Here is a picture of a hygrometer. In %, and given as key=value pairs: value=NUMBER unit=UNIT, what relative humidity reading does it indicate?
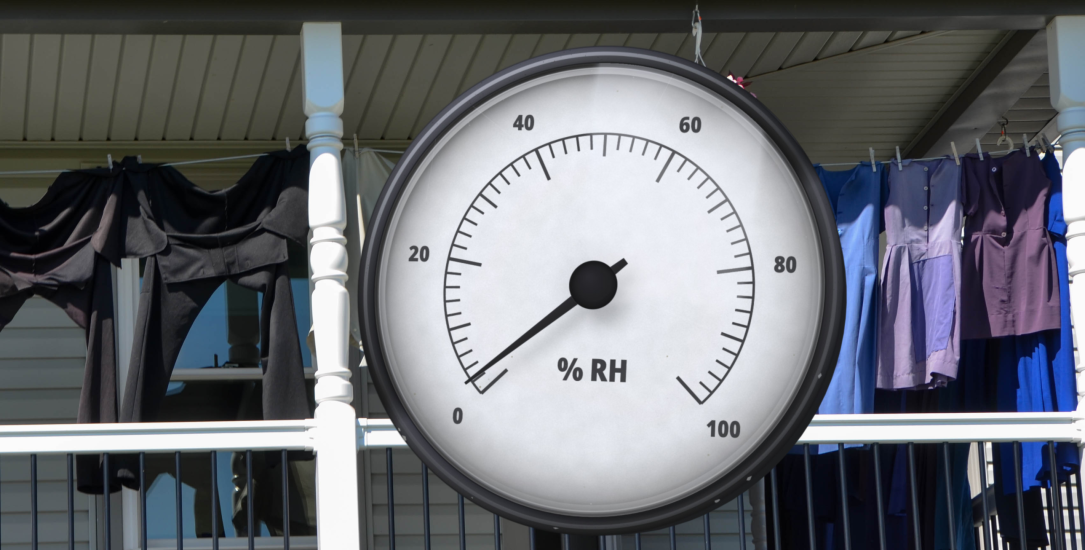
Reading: value=2 unit=%
